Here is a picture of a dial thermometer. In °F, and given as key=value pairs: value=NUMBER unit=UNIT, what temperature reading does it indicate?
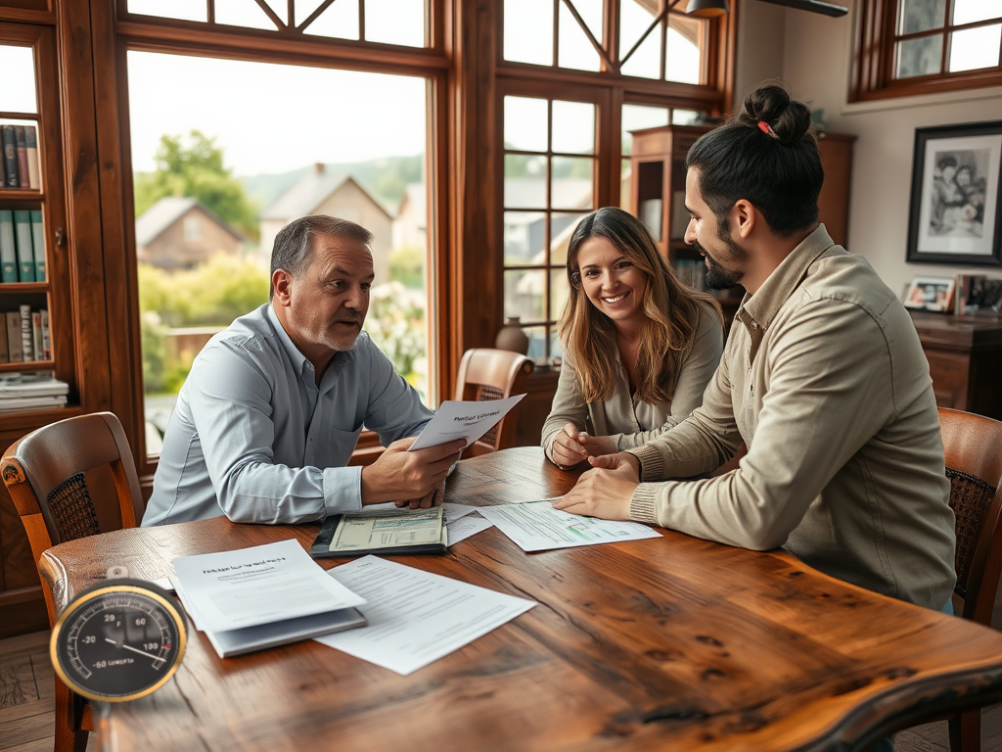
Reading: value=110 unit=°F
